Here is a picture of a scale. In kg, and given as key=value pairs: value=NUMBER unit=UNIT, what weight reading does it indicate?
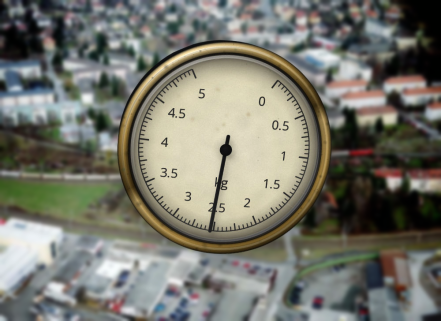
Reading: value=2.55 unit=kg
